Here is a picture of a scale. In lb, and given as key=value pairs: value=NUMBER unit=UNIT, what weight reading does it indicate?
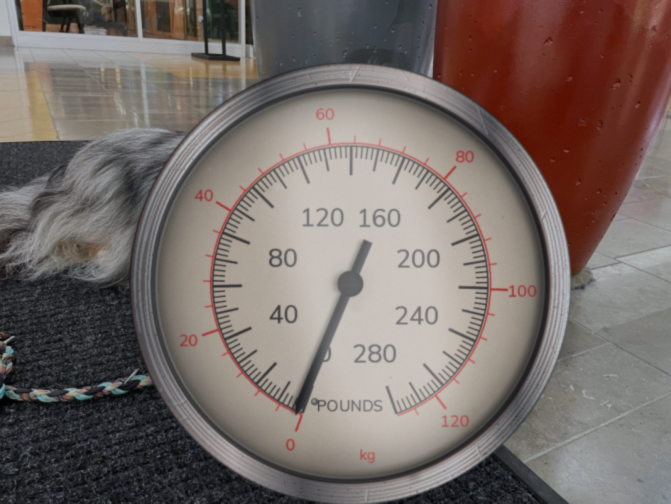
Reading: value=2 unit=lb
